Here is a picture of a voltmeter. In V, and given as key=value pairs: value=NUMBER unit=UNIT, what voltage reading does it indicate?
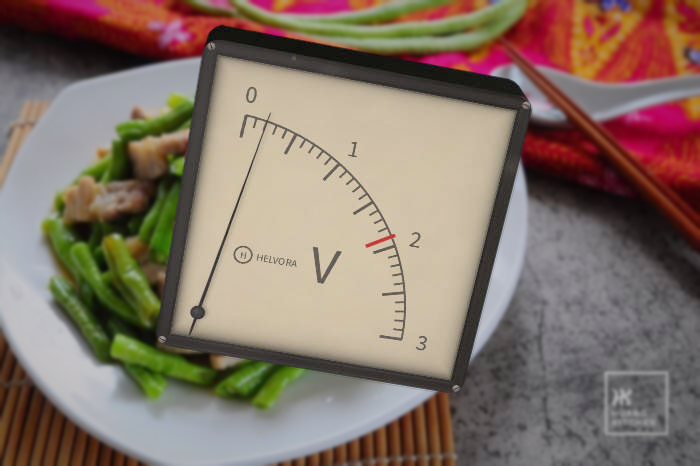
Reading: value=0.2 unit=V
